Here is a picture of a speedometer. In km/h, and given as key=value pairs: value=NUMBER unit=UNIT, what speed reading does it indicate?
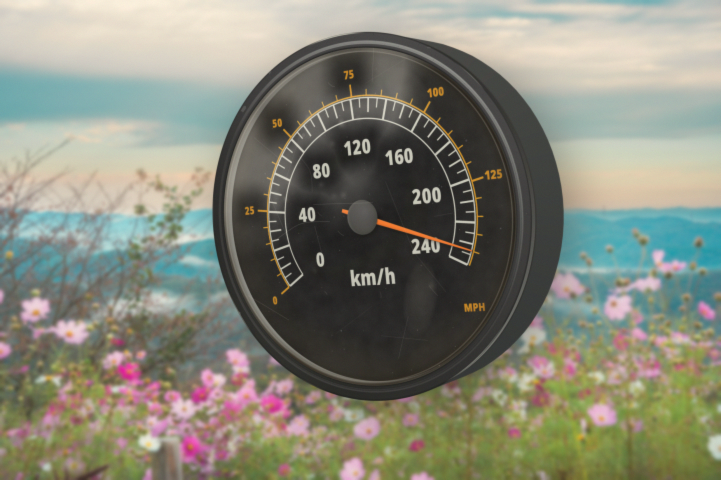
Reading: value=232.5 unit=km/h
